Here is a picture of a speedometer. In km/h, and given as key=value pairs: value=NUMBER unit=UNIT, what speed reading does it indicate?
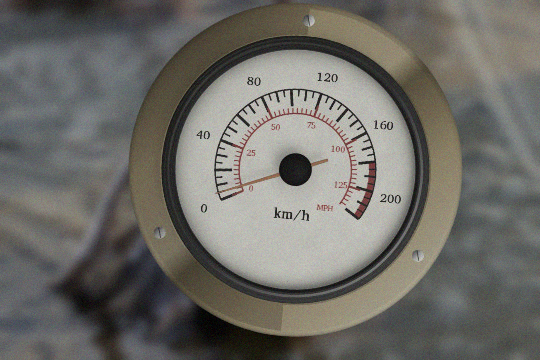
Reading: value=5 unit=km/h
